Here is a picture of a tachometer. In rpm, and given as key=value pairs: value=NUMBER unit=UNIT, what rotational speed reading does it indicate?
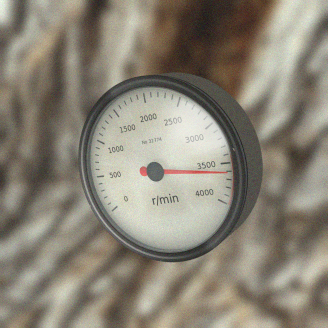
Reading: value=3600 unit=rpm
